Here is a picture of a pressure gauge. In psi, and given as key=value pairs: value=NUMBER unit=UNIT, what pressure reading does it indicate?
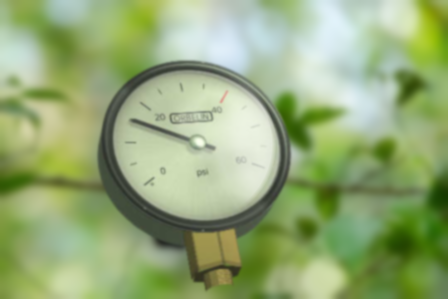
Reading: value=15 unit=psi
